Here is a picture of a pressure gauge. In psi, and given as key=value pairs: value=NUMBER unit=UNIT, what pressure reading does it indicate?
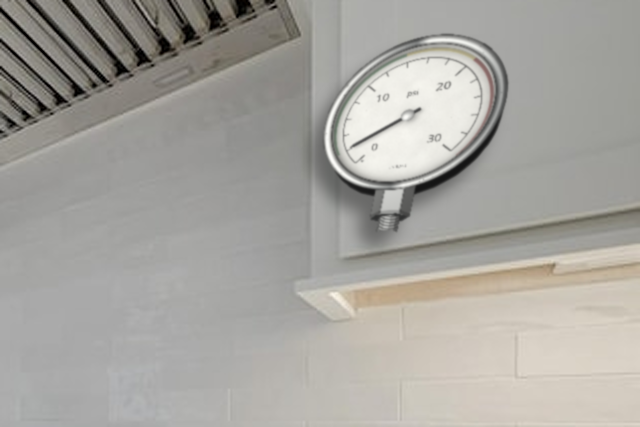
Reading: value=2 unit=psi
